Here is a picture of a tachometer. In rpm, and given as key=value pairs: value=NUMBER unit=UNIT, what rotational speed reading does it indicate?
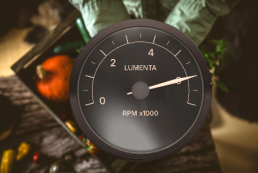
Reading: value=6000 unit=rpm
